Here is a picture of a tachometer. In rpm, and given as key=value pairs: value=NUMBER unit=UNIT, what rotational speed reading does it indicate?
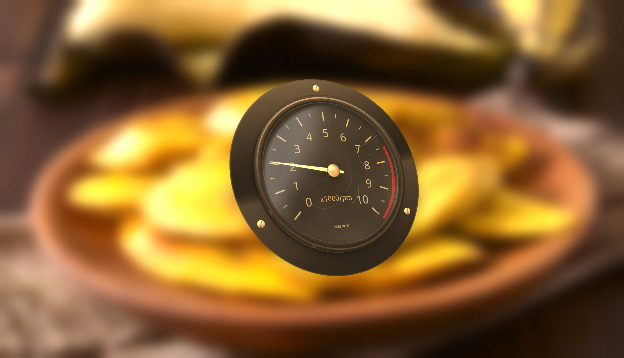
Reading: value=2000 unit=rpm
